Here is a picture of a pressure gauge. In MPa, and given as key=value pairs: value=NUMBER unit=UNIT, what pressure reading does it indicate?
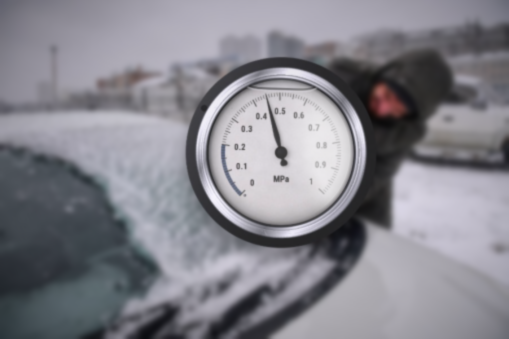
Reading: value=0.45 unit=MPa
